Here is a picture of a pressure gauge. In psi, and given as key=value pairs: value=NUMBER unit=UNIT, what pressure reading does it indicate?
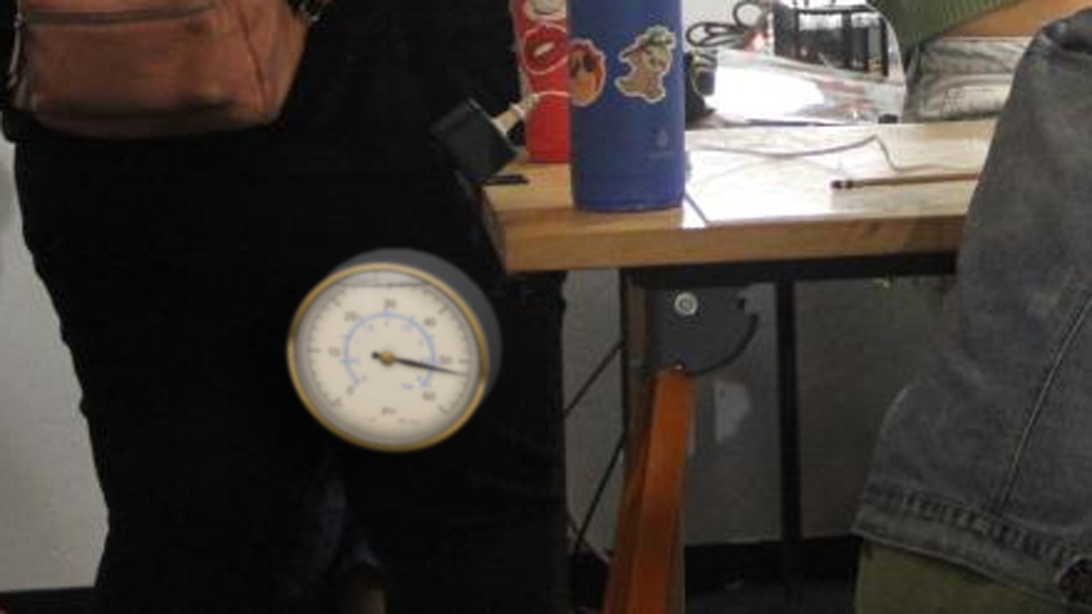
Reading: value=52 unit=psi
